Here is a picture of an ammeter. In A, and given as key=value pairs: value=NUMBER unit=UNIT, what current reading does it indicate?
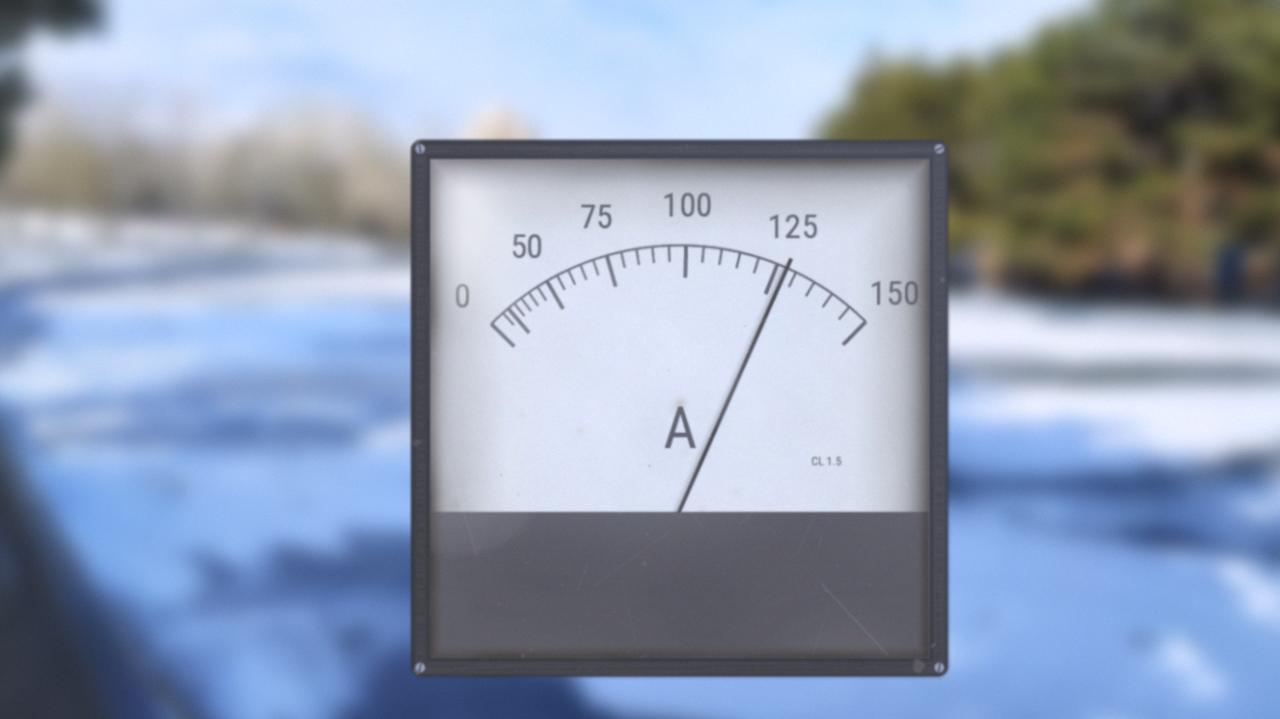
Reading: value=127.5 unit=A
